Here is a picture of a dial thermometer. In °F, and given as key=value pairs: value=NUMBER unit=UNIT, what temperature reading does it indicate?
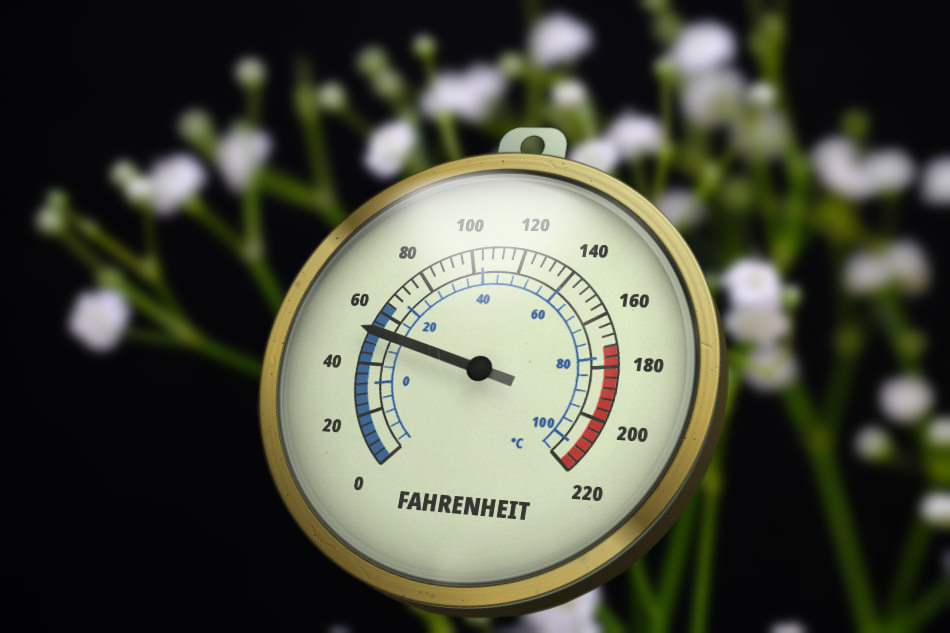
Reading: value=52 unit=°F
